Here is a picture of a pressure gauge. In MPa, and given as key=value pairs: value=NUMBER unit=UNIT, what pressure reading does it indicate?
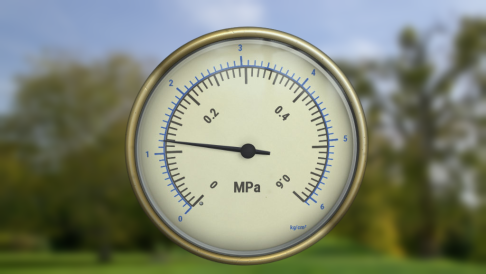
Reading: value=0.12 unit=MPa
